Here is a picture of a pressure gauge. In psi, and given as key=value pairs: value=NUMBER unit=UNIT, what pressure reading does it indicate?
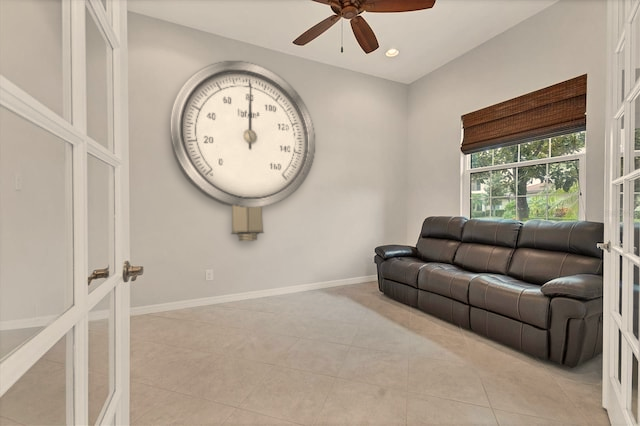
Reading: value=80 unit=psi
